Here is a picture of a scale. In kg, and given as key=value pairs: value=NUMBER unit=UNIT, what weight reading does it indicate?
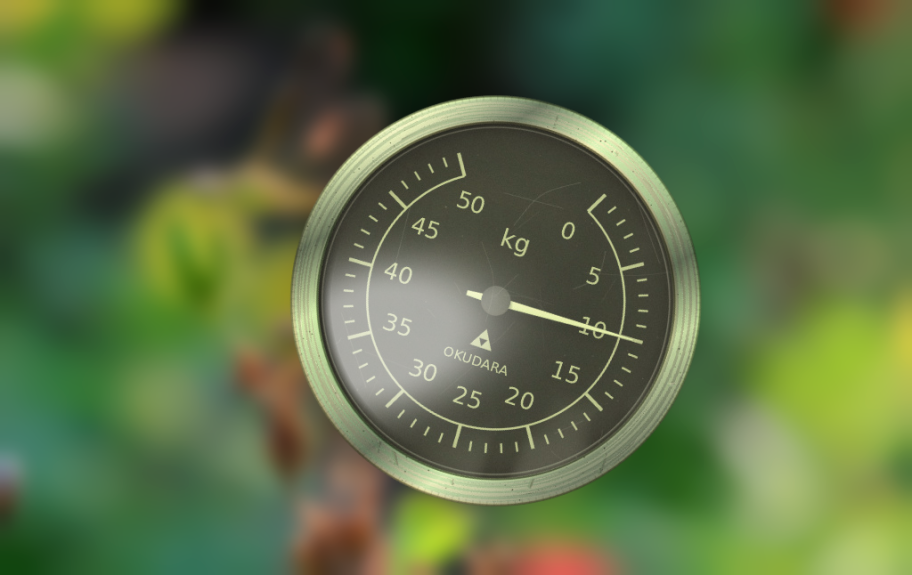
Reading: value=10 unit=kg
